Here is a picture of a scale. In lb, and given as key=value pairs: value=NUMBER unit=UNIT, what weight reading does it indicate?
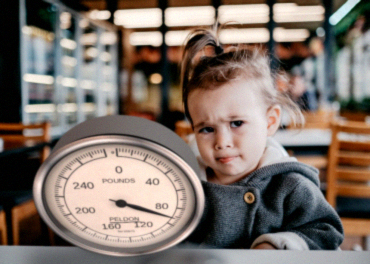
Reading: value=90 unit=lb
